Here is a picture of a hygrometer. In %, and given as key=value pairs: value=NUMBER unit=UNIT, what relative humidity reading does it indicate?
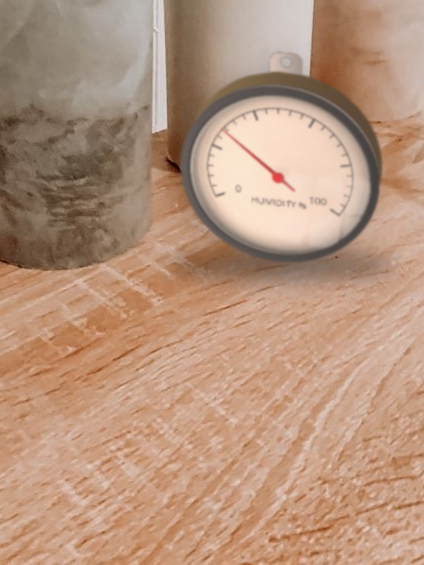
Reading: value=28 unit=%
